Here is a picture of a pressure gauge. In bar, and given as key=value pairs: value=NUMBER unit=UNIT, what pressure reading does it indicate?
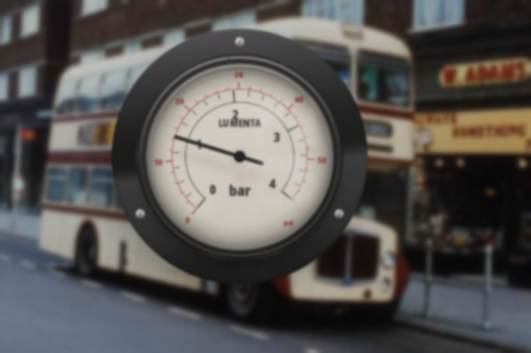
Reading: value=1 unit=bar
